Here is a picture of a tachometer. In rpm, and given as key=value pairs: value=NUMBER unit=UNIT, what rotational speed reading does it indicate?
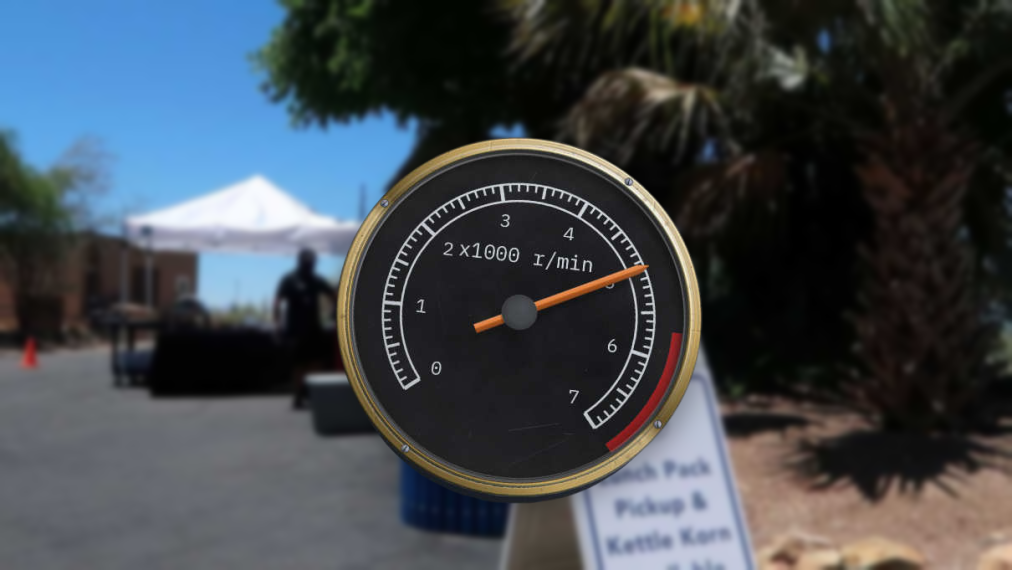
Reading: value=5000 unit=rpm
